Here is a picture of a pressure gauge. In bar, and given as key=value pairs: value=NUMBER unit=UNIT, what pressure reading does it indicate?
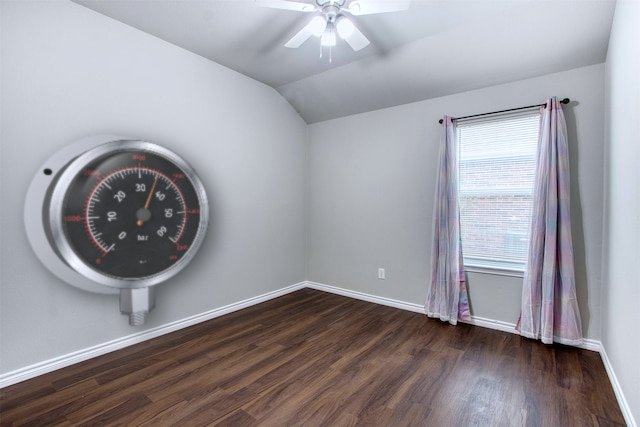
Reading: value=35 unit=bar
